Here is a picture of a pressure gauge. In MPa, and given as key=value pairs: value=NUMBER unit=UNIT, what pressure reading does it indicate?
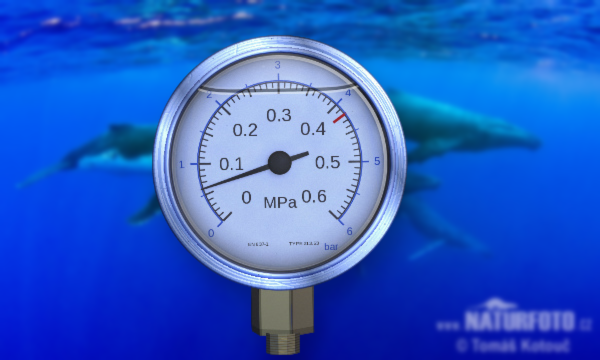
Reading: value=0.06 unit=MPa
